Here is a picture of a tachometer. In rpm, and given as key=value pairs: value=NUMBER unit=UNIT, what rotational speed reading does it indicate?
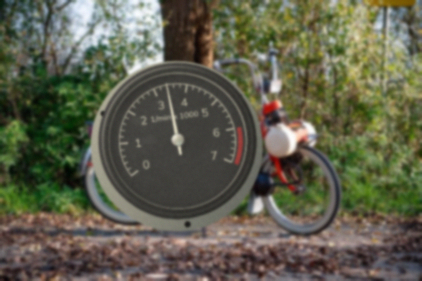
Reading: value=3400 unit=rpm
